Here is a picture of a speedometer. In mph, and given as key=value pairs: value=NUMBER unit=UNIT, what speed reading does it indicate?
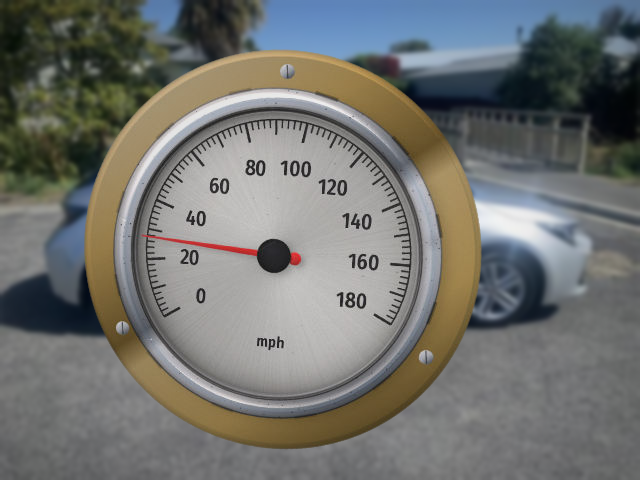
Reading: value=28 unit=mph
